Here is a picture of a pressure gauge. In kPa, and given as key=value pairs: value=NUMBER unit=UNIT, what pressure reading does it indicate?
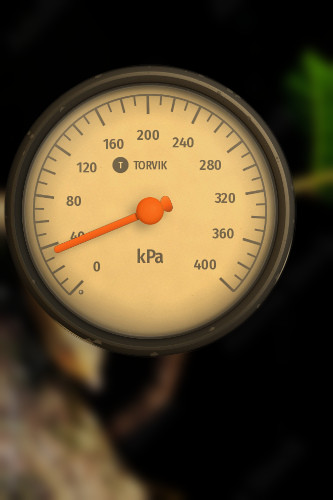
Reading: value=35 unit=kPa
